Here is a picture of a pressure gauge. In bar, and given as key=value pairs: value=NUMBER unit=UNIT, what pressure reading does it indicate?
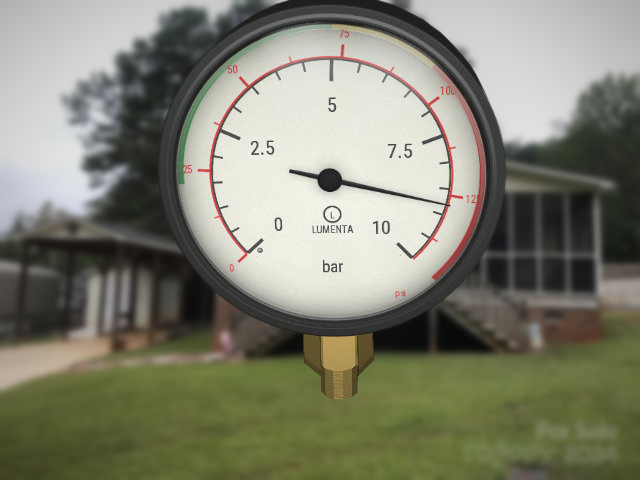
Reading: value=8.75 unit=bar
